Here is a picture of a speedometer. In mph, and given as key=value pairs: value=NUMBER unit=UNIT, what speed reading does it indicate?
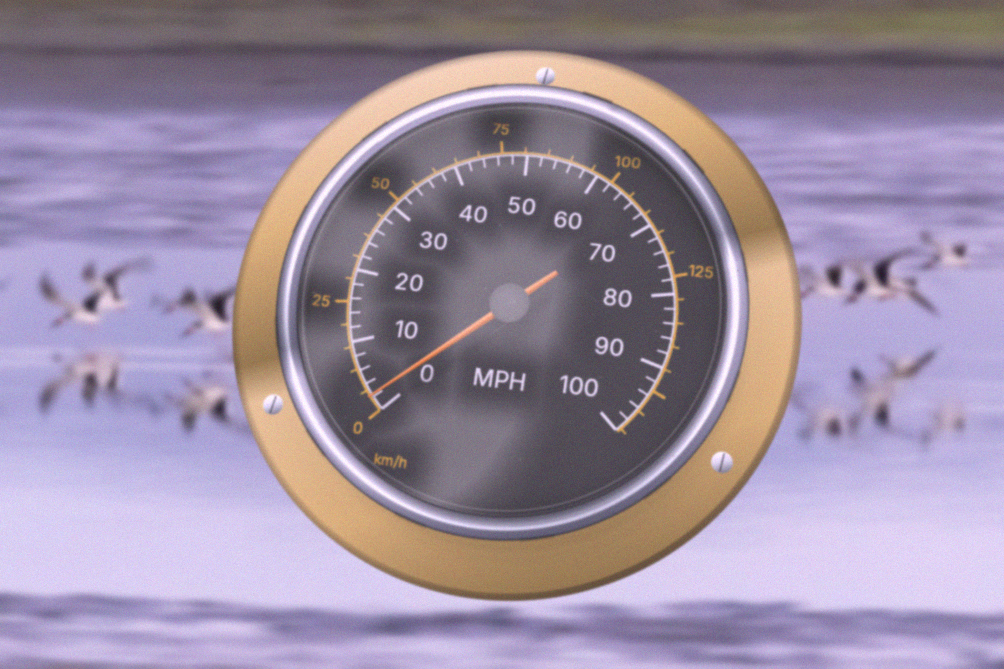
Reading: value=2 unit=mph
